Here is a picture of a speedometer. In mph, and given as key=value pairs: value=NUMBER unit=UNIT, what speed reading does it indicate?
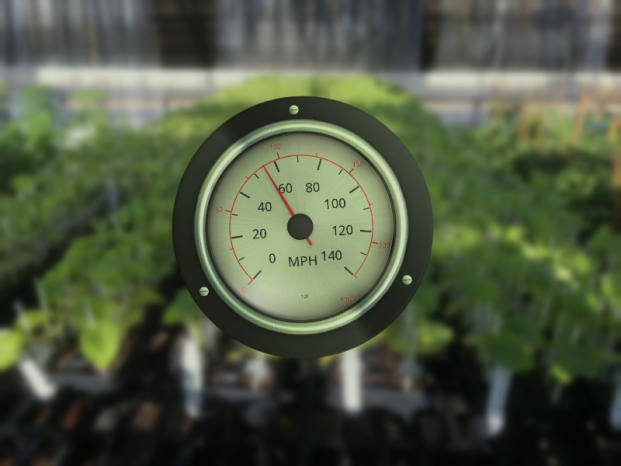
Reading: value=55 unit=mph
